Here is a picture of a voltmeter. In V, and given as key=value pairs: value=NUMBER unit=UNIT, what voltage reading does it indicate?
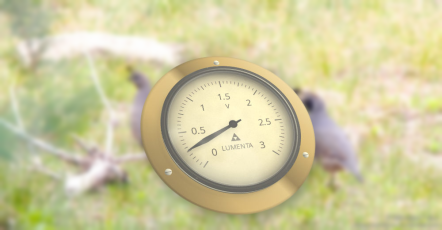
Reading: value=0.25 unit=V
